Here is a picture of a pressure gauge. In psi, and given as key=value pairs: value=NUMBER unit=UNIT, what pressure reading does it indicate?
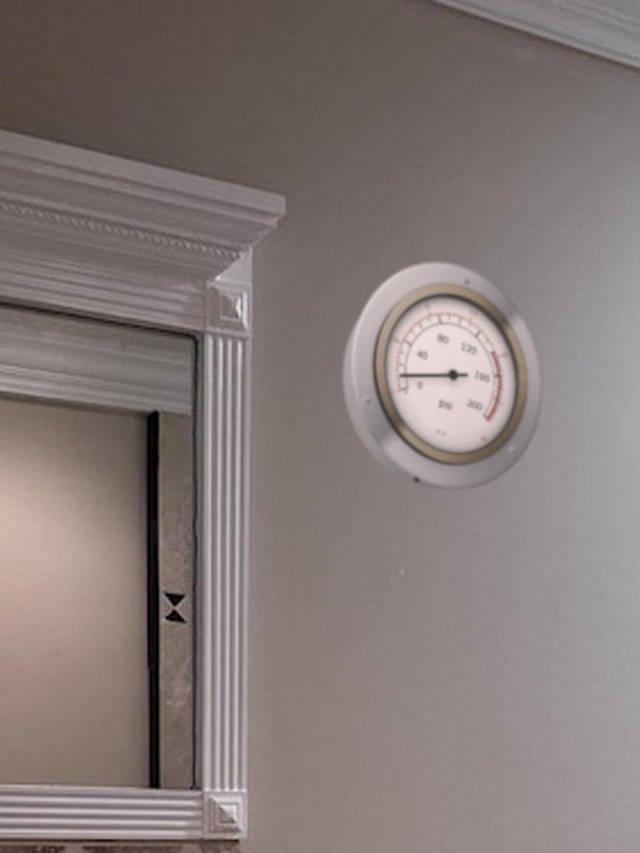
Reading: value=10 unit=psi
